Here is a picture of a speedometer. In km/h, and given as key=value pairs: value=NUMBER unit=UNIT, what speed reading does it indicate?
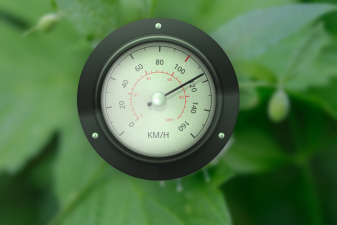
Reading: value=115 unit=km/h
